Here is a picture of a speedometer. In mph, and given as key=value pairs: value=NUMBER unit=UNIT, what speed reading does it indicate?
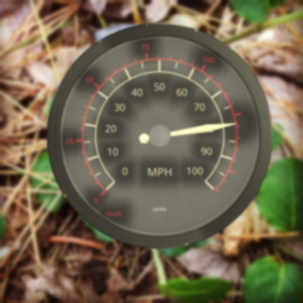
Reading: value=80 unit=mph
